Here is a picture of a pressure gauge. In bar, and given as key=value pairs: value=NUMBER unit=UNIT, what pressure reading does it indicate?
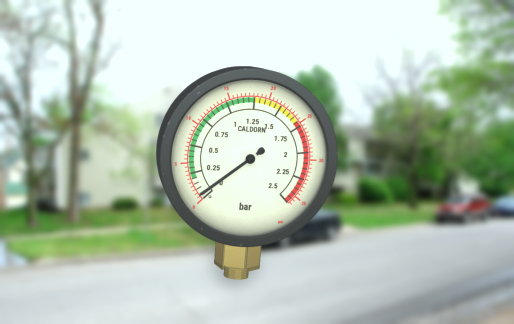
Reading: value=0.05 unit=bar
